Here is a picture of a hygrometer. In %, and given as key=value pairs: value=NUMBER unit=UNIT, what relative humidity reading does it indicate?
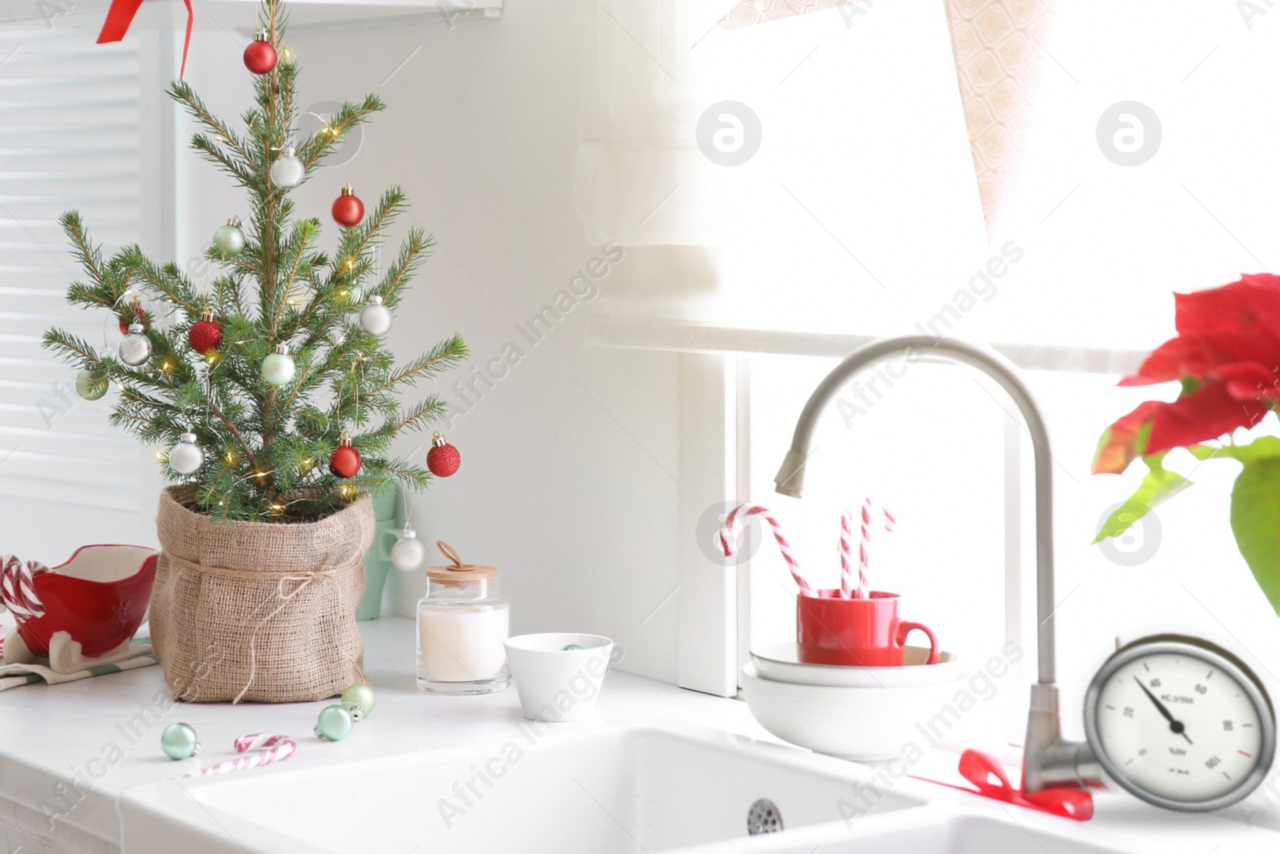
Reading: value=35 unit=%
